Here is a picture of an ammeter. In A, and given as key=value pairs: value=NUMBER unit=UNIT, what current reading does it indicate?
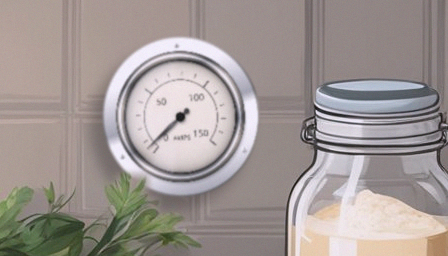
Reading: value=5 unit=A
